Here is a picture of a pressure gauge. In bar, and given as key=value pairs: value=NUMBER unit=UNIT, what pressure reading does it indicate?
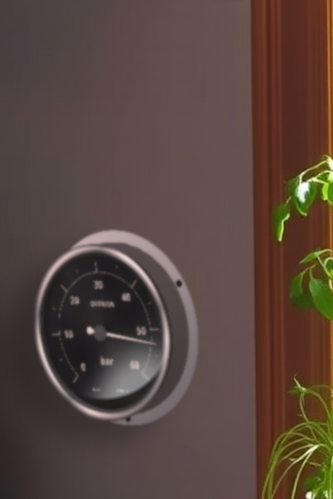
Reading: value=52.5 unit=bar
